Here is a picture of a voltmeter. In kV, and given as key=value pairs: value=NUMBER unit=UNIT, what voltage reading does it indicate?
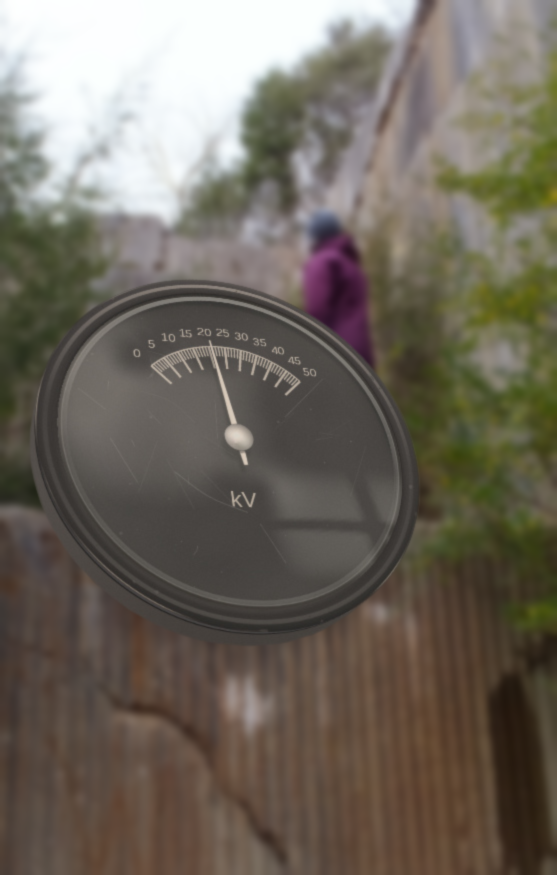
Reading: value=20 unit=kV
